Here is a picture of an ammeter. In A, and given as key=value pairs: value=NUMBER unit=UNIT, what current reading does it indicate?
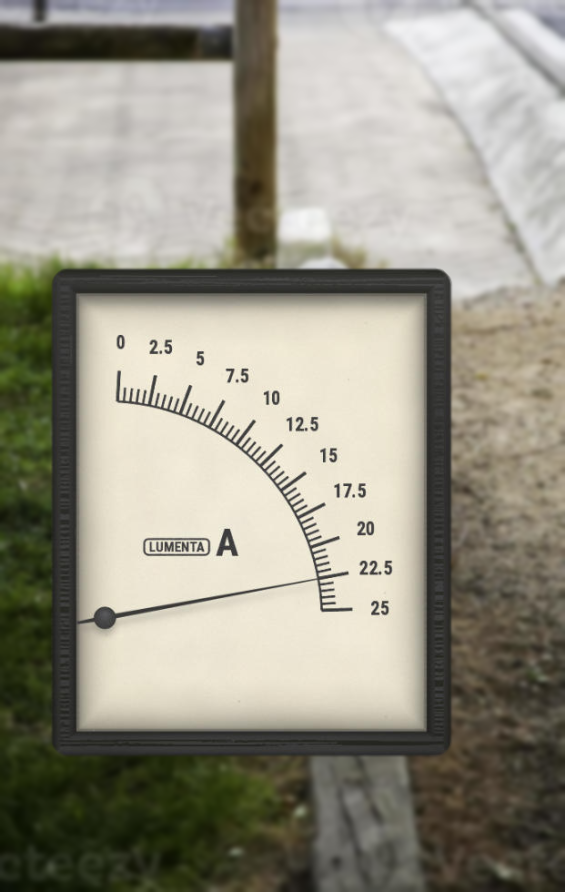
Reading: value=22.5 unit=A
